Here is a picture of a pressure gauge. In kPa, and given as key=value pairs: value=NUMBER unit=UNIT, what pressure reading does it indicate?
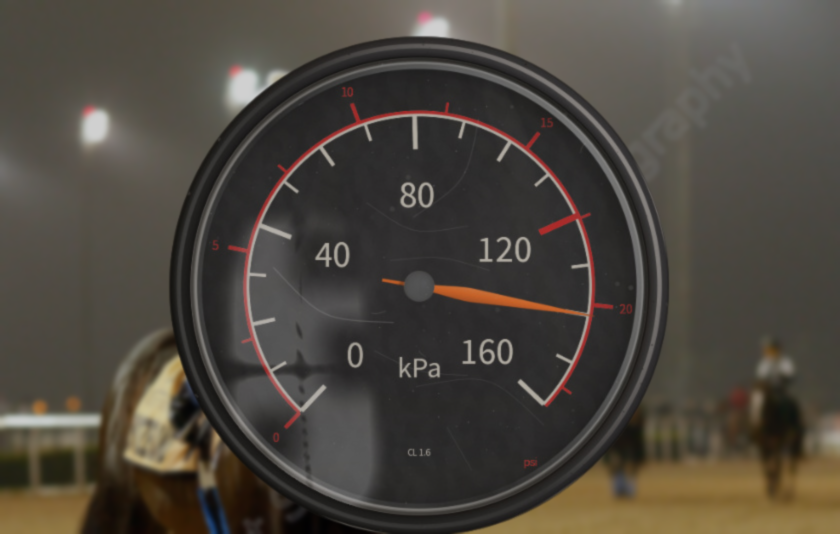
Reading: value=140 unit=kPa
